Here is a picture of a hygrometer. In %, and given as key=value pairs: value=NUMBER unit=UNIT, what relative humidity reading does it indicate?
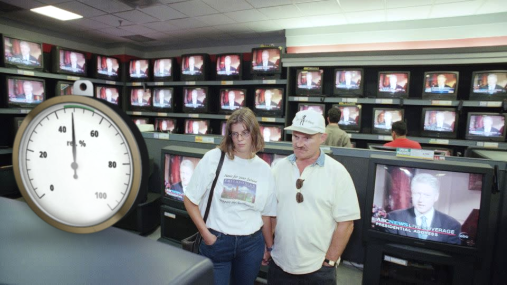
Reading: value=48 unit=%
